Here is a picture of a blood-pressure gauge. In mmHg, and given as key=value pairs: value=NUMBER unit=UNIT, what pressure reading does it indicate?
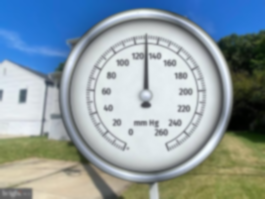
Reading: value=130 unit=mmHg
